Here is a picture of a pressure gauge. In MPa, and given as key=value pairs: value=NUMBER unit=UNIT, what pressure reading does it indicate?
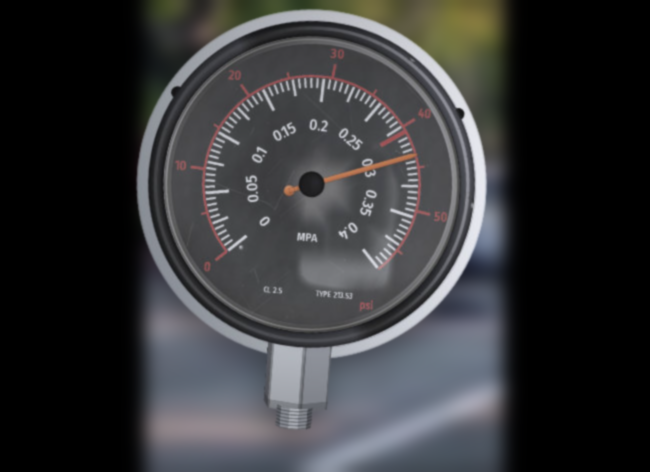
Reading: value=0.3 unit=MPa
